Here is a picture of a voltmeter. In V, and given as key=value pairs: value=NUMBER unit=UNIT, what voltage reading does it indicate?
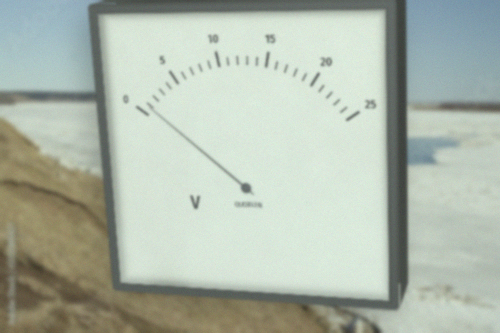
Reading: value=1 unit=V
